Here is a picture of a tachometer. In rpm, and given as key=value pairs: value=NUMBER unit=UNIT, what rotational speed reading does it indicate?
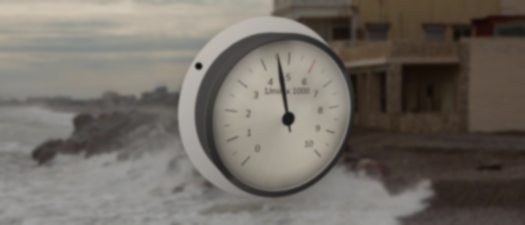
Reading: value=4500 unit=rpm
